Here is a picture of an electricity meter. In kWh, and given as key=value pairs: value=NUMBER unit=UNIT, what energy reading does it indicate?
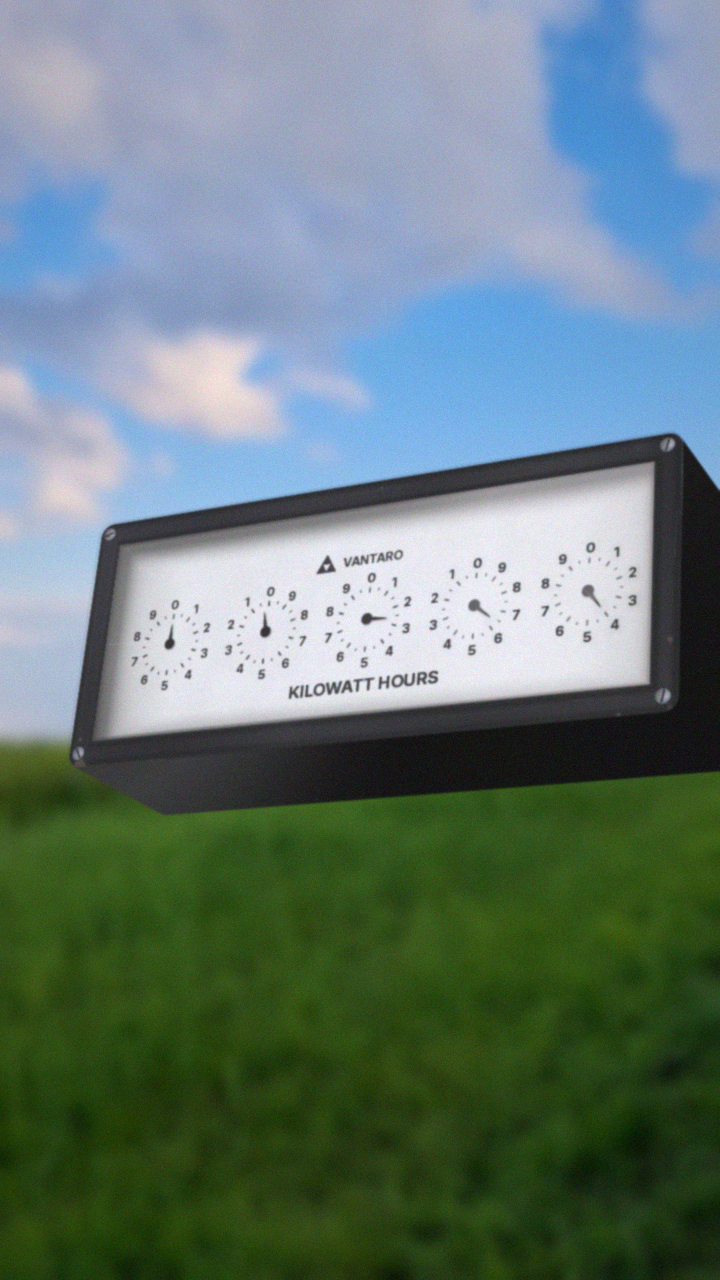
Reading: value=264 unit=kWh
